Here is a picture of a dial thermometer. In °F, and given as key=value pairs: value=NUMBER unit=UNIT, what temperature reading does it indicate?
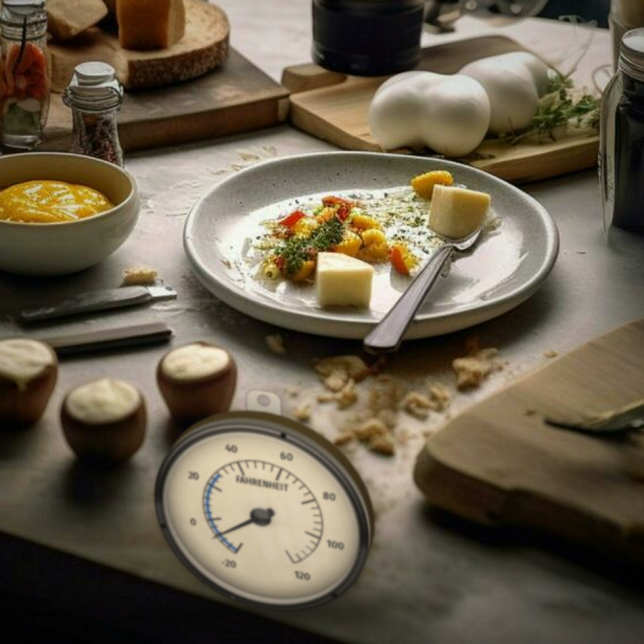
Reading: value=-8 unit=°F
